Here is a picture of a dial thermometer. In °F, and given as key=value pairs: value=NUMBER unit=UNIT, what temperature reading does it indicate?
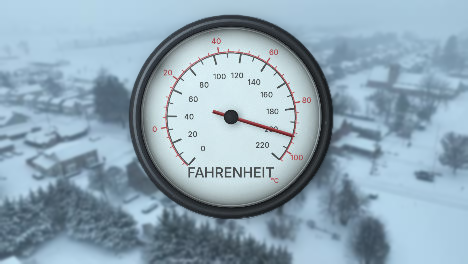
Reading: value=200 unit=°F
